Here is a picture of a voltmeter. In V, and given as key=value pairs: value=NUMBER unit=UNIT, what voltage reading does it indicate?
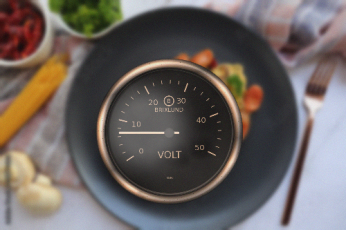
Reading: value=7 unit=V
